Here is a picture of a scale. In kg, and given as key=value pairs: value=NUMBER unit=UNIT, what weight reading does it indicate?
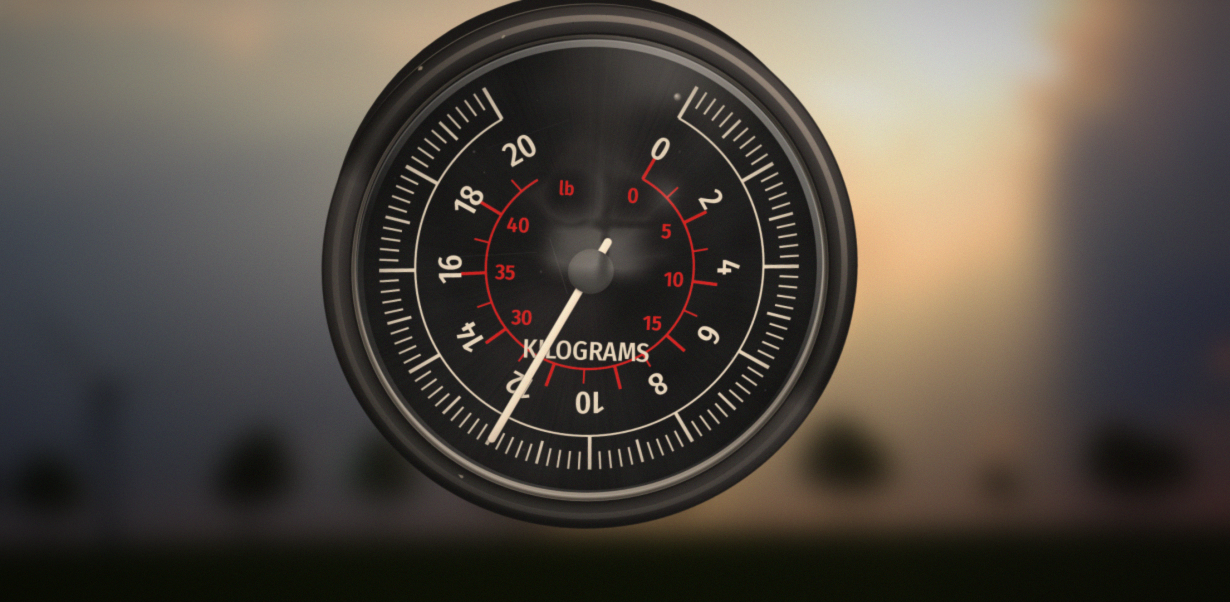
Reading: value=12 unit=kg
